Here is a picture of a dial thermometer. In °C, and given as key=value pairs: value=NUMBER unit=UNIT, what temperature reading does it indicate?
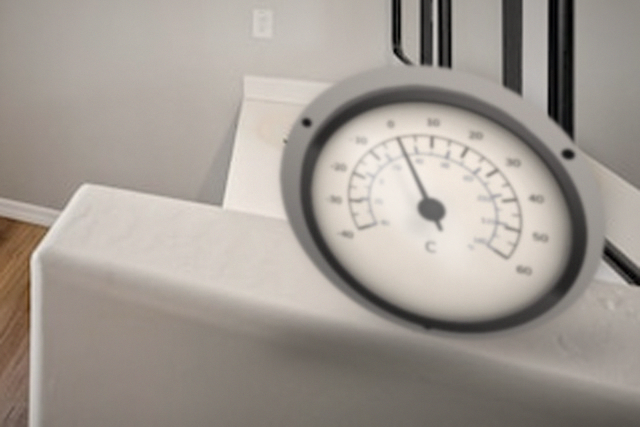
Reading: value=0 unit=°C
